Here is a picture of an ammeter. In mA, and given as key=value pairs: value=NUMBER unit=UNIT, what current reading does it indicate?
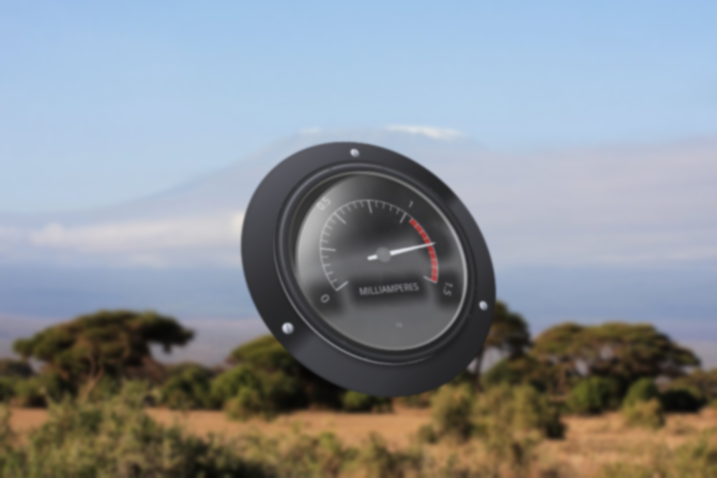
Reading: value=1.25 unit=mA
